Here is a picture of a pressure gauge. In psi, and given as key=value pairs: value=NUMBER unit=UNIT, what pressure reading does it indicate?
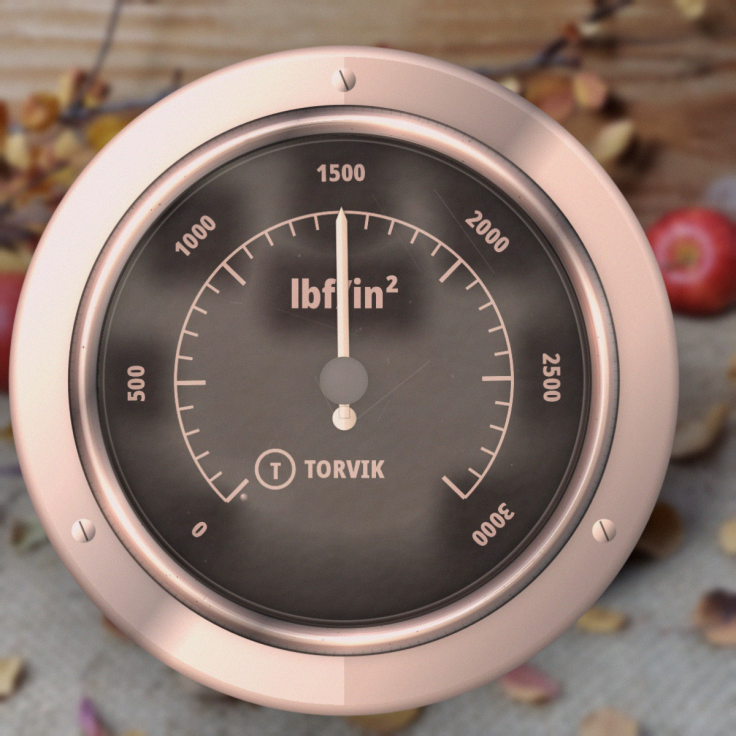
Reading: value=1500 unit=psi
